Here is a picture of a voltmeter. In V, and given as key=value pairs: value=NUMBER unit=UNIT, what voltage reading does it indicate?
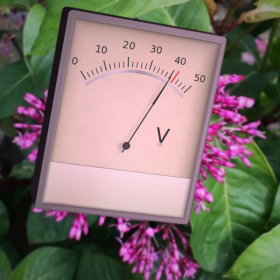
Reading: value=40 unit=V
